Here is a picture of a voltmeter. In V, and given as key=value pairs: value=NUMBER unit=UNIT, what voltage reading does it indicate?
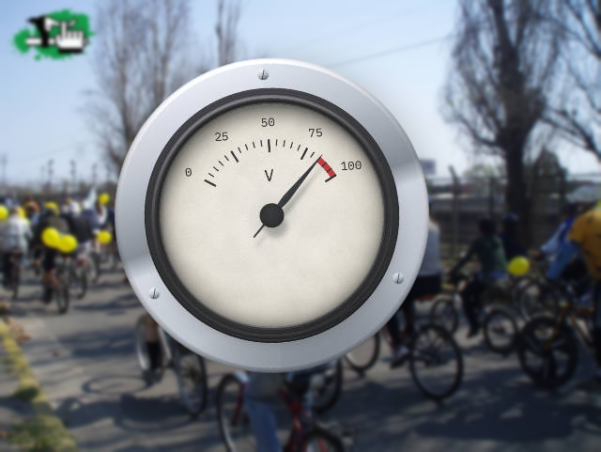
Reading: value=85 unit=V
